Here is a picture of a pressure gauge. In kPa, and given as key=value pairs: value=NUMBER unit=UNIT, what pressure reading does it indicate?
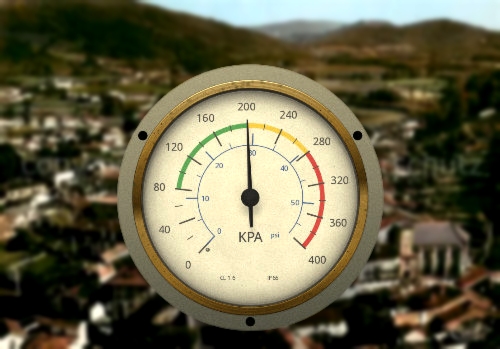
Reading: value=200 unit=kPa
